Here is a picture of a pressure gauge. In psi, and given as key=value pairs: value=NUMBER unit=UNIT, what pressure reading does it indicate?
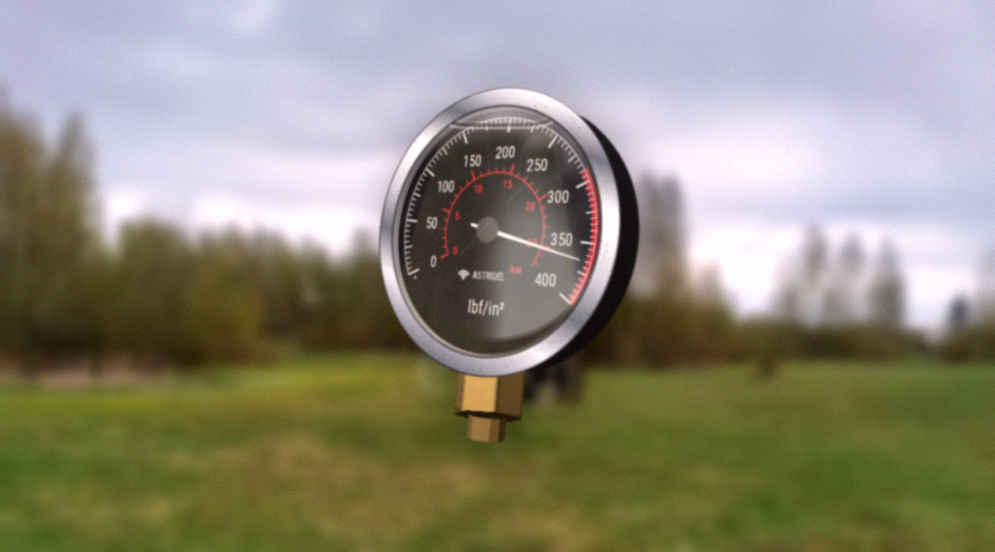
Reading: value=365 unit=psi
